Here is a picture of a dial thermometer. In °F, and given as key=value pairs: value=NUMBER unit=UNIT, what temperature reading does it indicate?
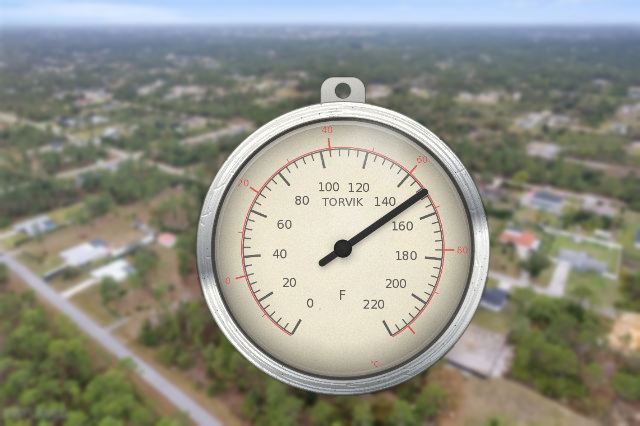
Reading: value=150 unit=°F
